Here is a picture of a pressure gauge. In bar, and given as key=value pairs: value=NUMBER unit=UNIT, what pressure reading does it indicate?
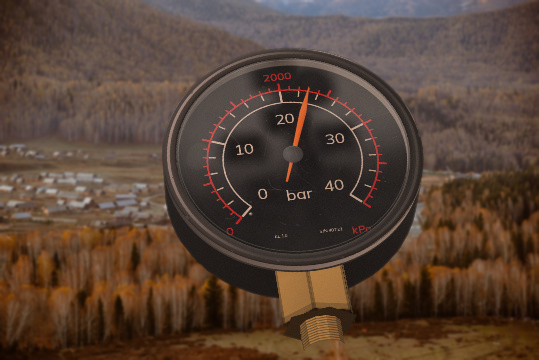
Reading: value=23 unit=bar
